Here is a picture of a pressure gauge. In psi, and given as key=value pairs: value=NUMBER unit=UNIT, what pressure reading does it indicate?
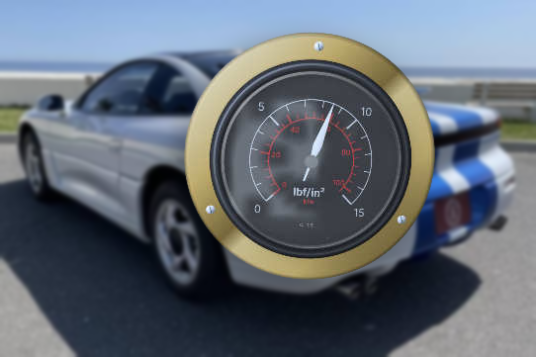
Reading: value=8.5 unit=psi
